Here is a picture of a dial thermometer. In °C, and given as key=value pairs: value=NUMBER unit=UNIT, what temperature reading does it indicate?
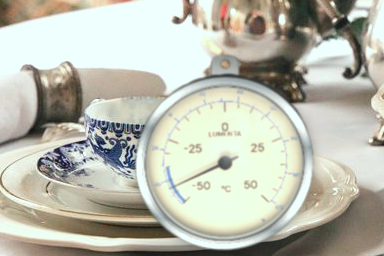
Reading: value=-42.5 unit=°C
